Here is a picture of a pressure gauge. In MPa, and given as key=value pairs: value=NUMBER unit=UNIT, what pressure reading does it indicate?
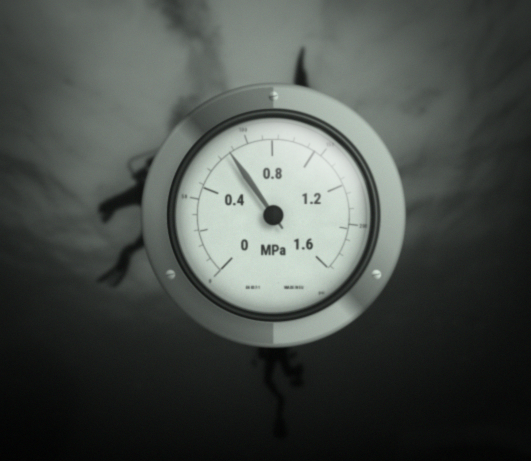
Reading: value=0.6 unit=MPa
